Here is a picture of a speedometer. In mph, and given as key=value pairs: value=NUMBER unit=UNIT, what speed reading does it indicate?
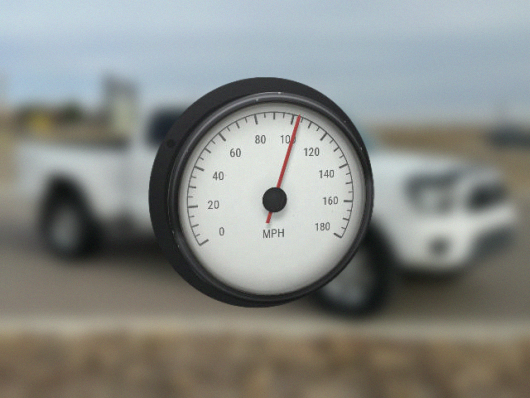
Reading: value=102.5 unit=mph
